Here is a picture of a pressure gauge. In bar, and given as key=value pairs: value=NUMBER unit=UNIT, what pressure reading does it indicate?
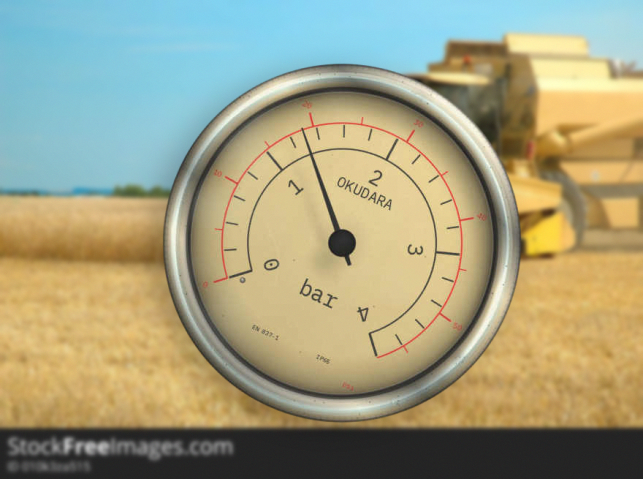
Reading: value=1.3 unit=bar
